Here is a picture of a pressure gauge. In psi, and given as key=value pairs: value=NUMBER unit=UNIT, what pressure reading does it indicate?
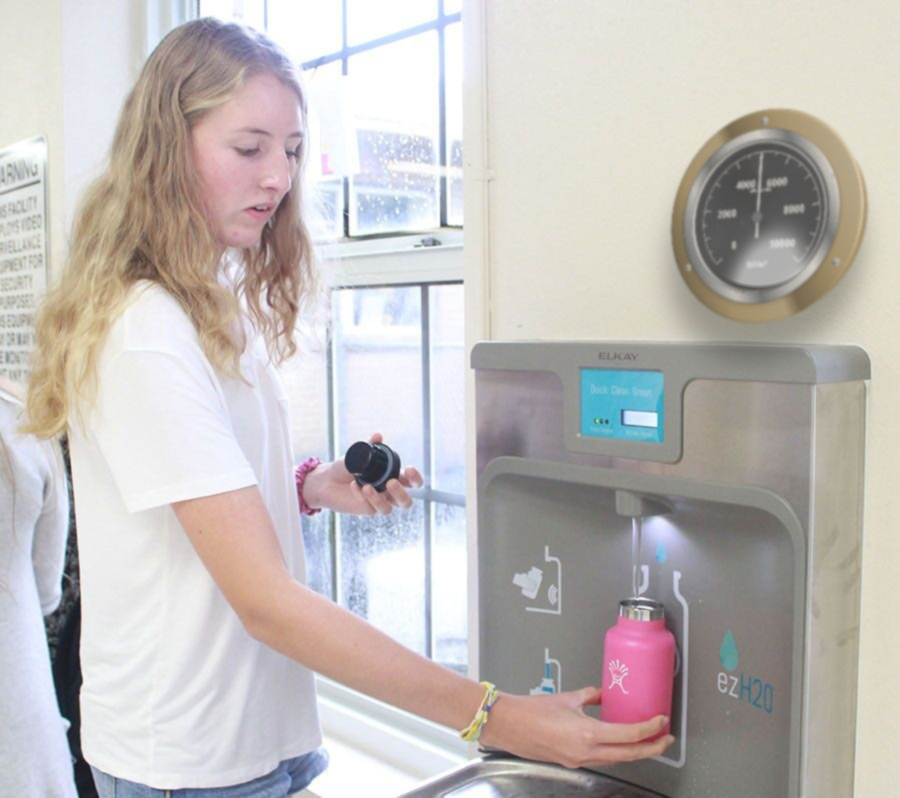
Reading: value=5000 unit=psi
